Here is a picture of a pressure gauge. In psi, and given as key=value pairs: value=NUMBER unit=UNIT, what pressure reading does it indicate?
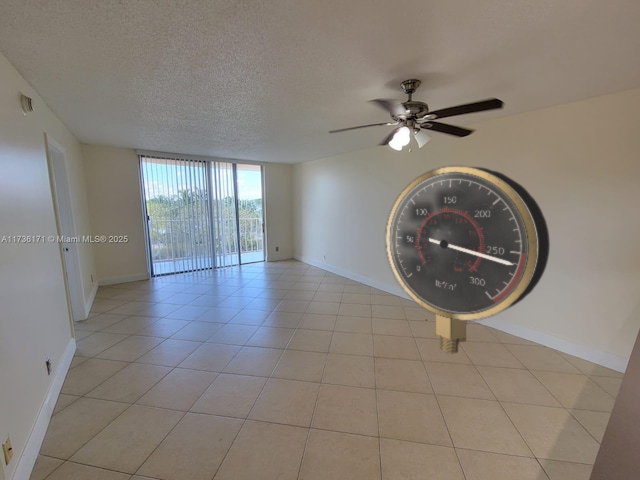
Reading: value=260 unit=psi
